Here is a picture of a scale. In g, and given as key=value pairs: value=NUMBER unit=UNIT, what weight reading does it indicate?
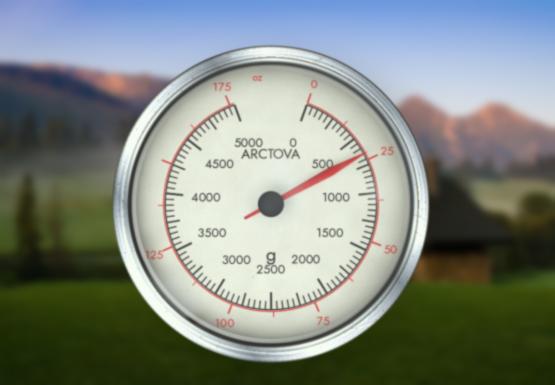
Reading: value=650 unit=g
